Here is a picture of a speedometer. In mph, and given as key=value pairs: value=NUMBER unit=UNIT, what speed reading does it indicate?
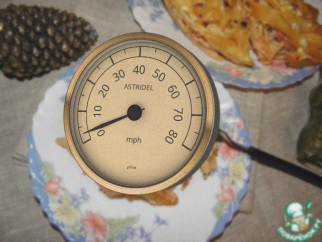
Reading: value=2.5 unit=mph
